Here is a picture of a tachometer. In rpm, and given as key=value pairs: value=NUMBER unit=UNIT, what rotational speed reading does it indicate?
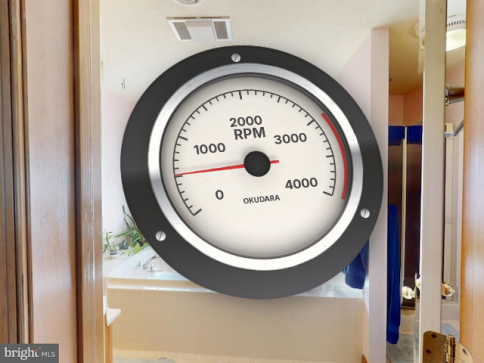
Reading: value=500 unit=rpm
